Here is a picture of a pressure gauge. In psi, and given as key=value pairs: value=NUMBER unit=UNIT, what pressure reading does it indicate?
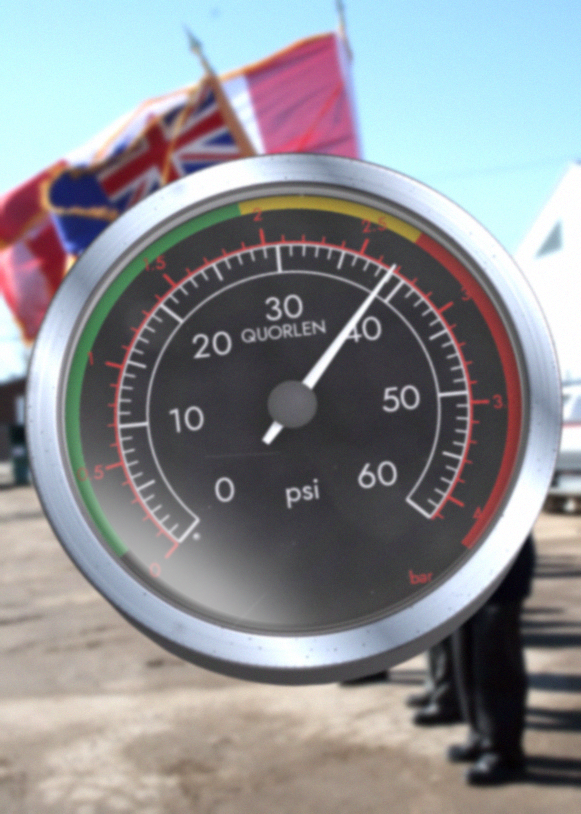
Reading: value=39 unit=psi
